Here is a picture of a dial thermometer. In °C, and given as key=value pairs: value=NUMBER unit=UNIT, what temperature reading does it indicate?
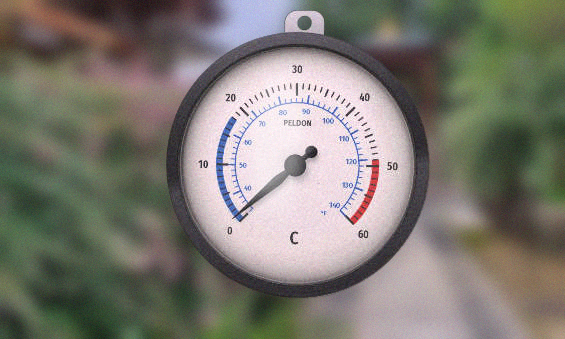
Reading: value=1 unit=°C
